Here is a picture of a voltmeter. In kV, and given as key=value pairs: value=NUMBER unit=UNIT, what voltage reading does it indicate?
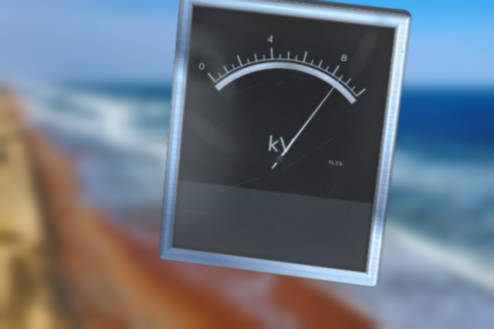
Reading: value=8.5 unit=kV
